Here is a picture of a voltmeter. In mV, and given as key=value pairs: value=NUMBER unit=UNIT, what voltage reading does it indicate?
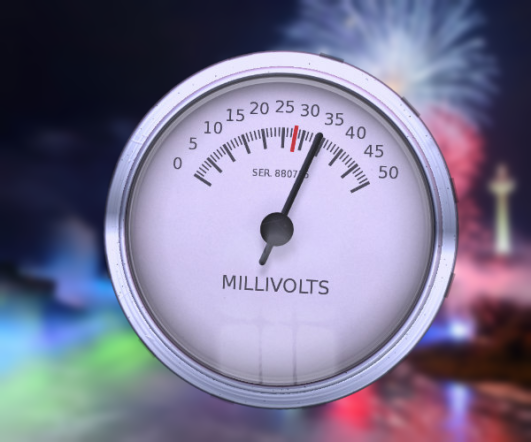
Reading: value=34 unit=mV
